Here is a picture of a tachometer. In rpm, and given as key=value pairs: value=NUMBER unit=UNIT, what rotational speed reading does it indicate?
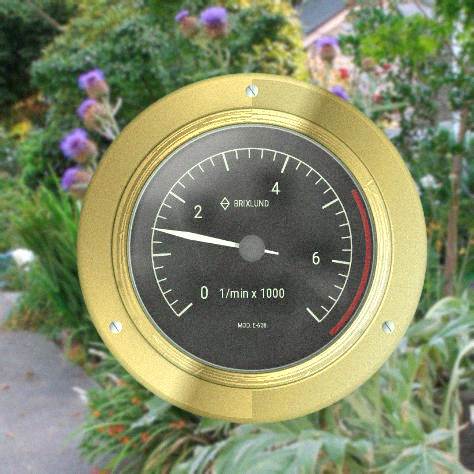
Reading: value=1400 unit=rpm
